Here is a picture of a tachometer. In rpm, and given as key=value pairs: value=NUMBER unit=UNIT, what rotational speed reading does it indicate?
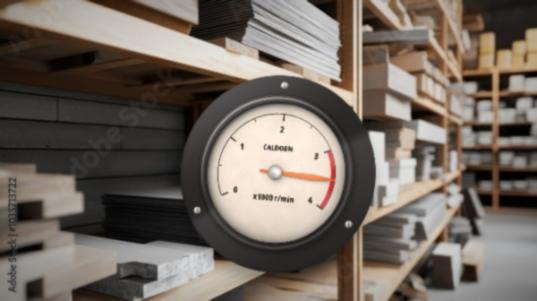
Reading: value=3500 unit=rpm
